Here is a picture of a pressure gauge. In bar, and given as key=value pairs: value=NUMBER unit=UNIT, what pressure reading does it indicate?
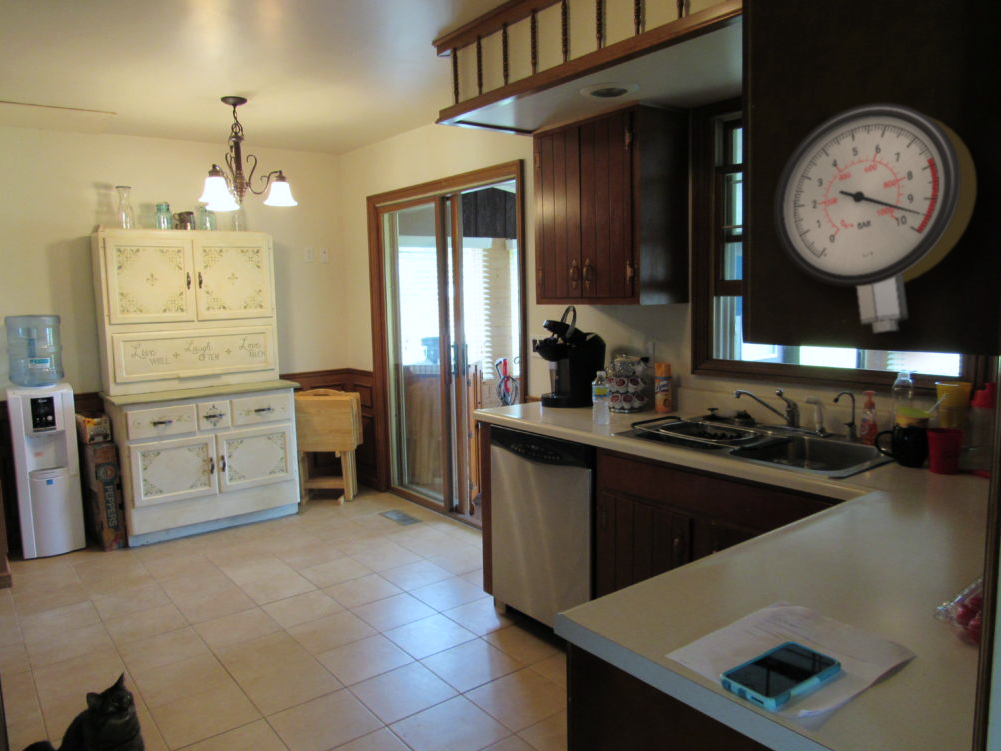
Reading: value=9.5 unit=bar
